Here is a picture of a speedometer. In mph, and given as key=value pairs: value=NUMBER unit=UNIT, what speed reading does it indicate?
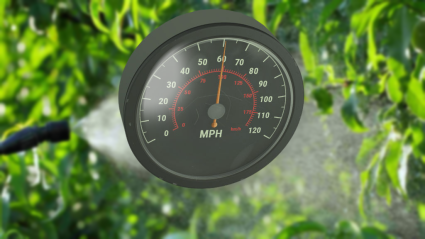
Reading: value=60 unit=mph
